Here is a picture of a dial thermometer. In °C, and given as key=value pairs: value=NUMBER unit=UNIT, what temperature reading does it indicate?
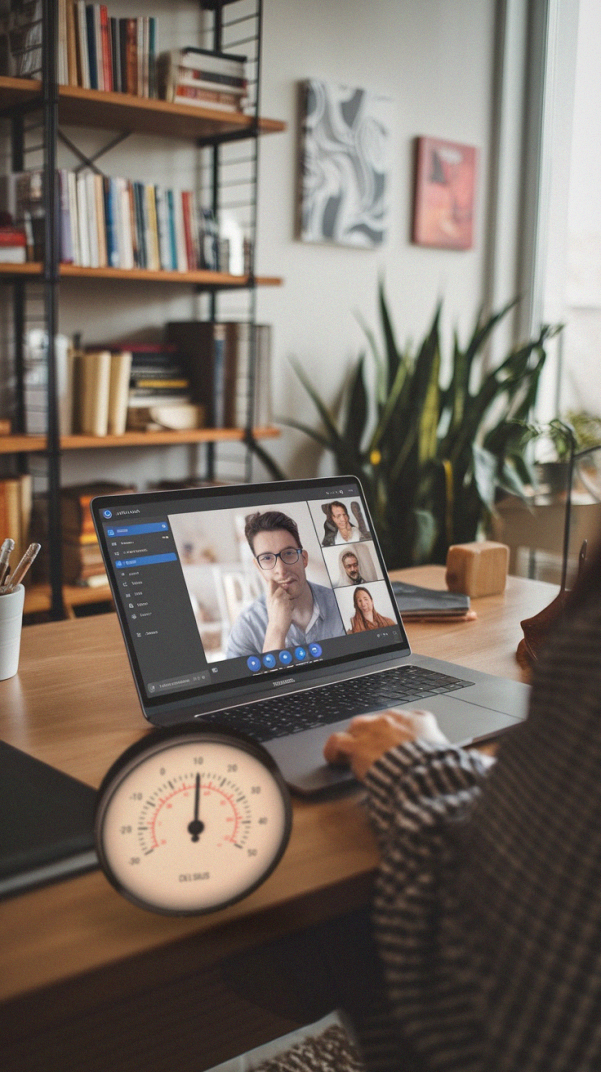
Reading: value=10 unit=°C
